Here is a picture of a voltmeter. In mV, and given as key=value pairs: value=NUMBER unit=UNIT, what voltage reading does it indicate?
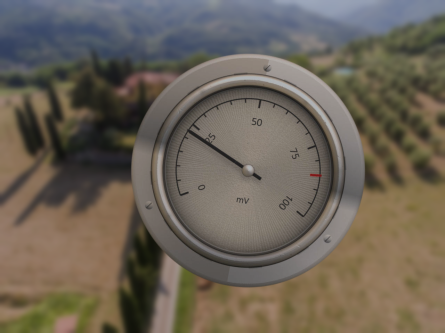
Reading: value=22.5 unit=mV
